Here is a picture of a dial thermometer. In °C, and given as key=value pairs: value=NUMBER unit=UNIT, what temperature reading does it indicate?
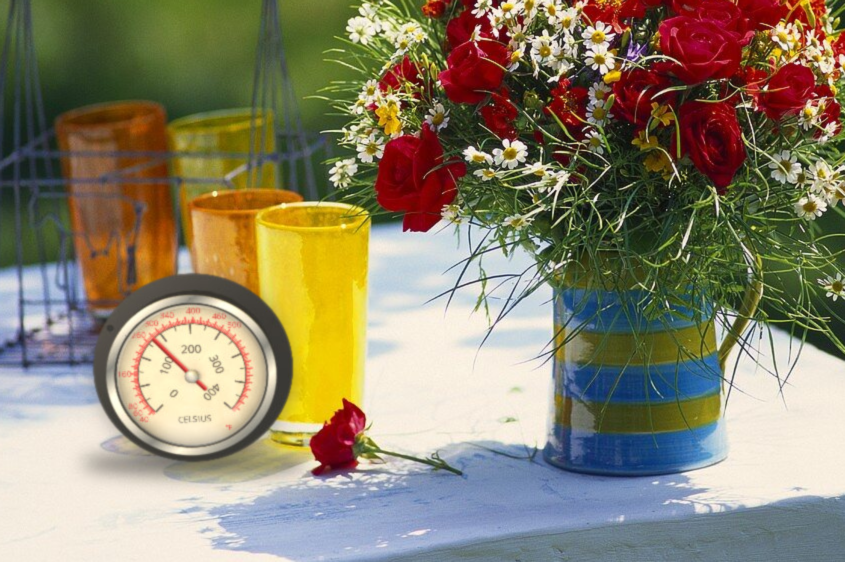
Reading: value=137.5 unit=°C
